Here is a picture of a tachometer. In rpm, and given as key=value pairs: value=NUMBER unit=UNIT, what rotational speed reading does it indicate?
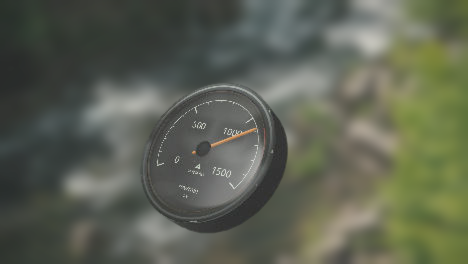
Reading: value=1100 unit=rpm
